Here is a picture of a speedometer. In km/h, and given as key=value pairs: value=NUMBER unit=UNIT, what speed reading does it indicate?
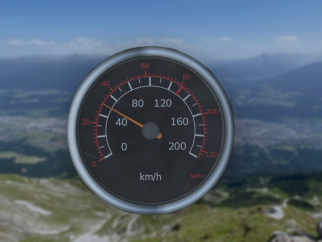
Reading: value=50 unit=km/h
